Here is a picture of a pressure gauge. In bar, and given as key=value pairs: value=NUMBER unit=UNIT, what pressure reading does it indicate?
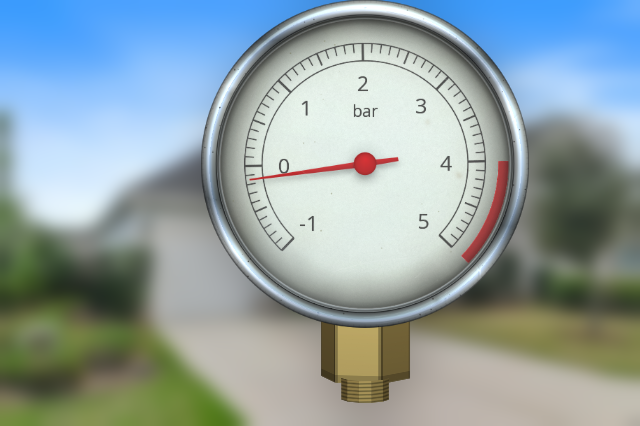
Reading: value=-0.15 unit=bar
